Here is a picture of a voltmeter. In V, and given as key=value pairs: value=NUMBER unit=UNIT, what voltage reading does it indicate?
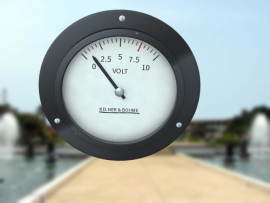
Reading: value=1 unit=V
